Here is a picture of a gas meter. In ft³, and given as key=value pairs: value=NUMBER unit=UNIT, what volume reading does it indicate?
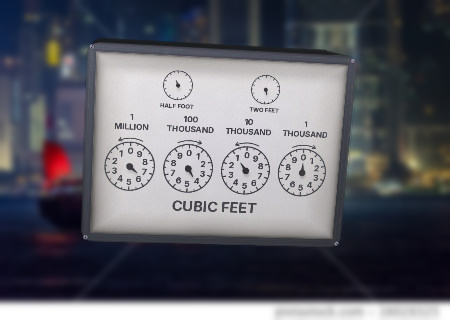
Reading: value=641000 unit=ft³
